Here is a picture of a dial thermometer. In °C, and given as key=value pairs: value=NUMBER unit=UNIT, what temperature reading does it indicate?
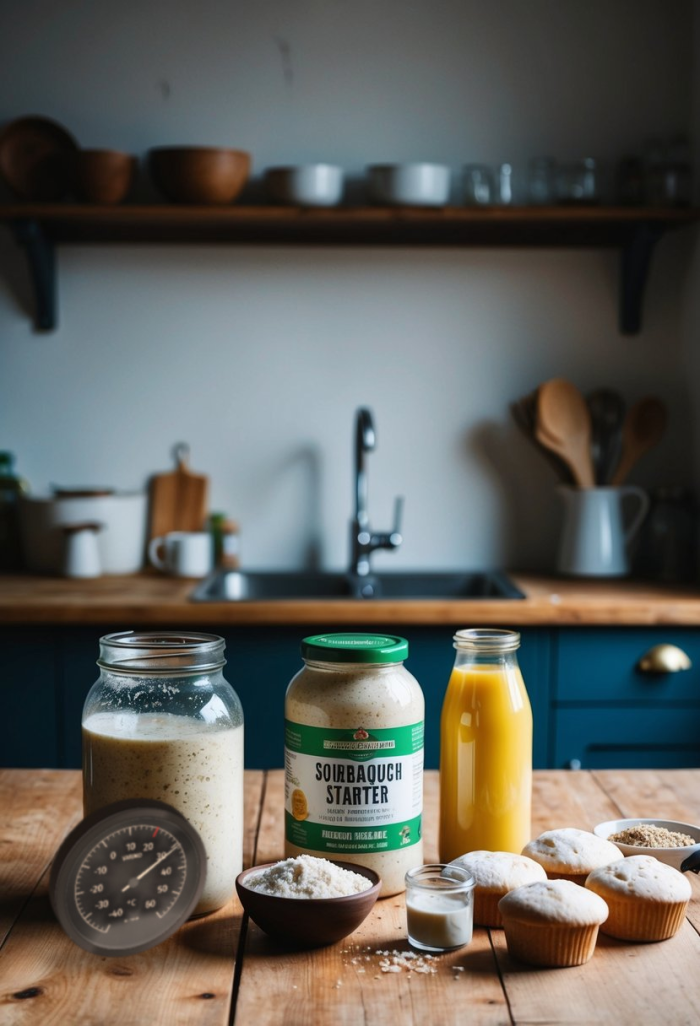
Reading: value=30 unit=°C
